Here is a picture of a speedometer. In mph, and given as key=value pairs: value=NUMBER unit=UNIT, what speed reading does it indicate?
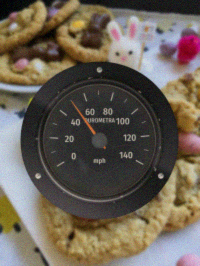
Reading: value=50 unit=mph
